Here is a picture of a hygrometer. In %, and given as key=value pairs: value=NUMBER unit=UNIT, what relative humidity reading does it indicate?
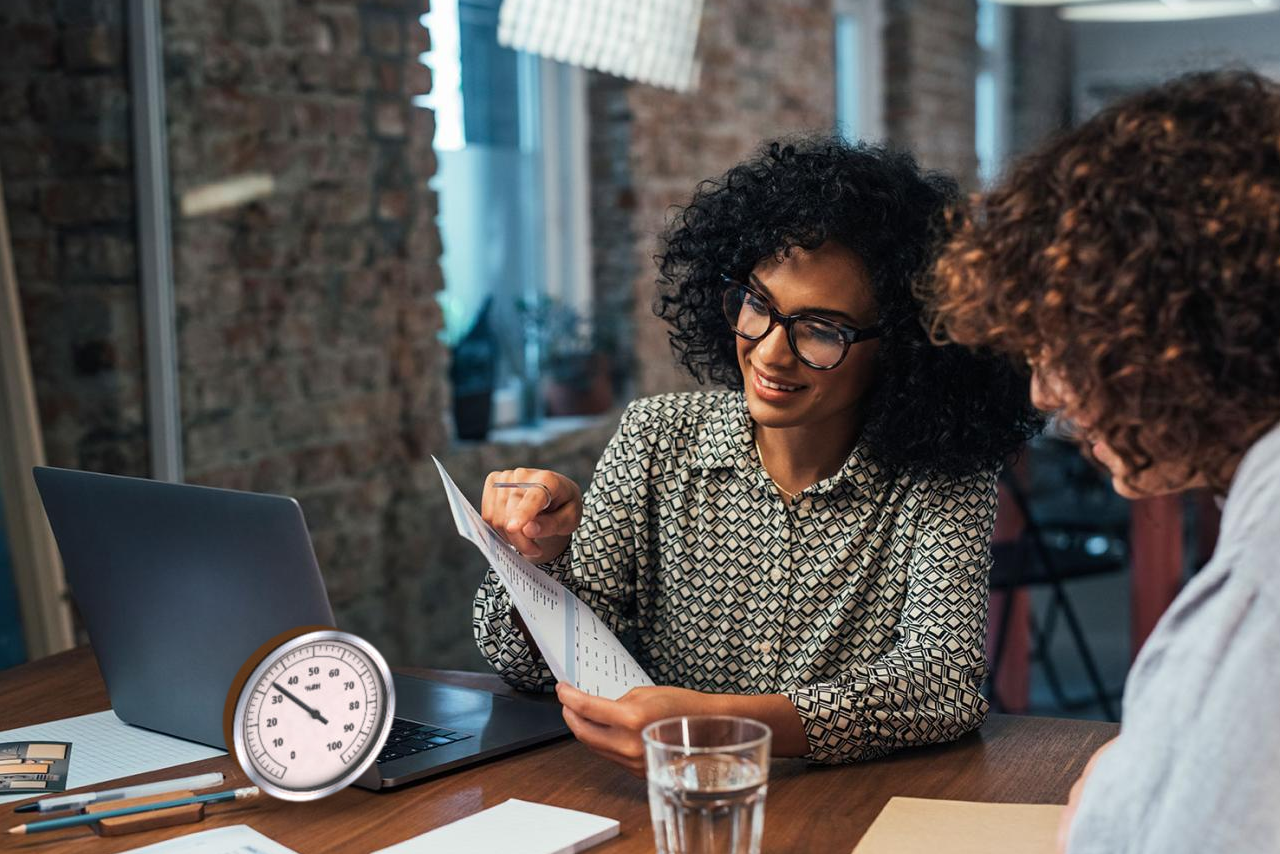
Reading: value=34 unit=%
